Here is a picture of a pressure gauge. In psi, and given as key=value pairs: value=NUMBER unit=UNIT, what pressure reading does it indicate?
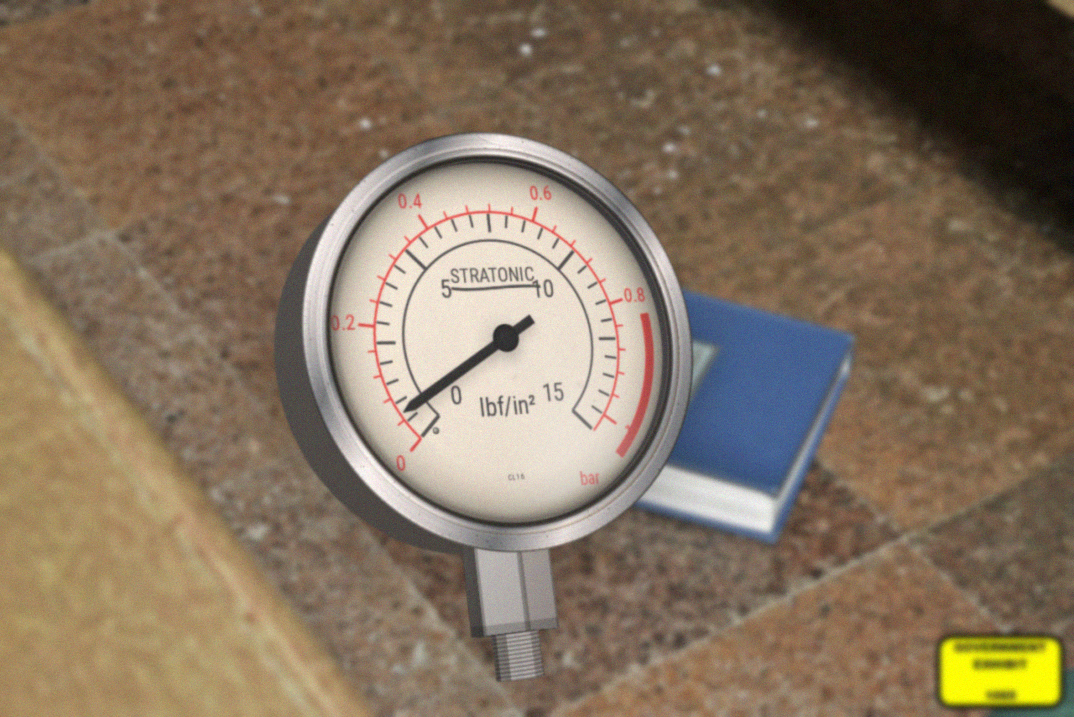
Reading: value=0.75 unit=psi
